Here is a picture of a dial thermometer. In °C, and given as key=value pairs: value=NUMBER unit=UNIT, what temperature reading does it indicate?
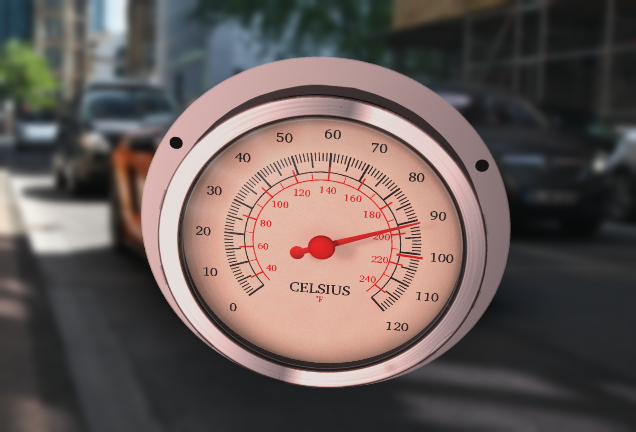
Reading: value=90 unit=°C
